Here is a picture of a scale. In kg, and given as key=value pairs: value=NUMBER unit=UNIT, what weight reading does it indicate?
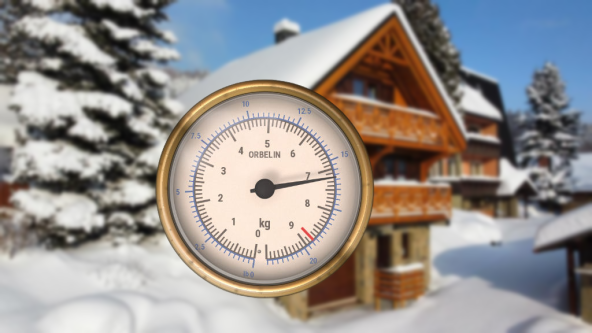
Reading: value=7.2 unit=kg
